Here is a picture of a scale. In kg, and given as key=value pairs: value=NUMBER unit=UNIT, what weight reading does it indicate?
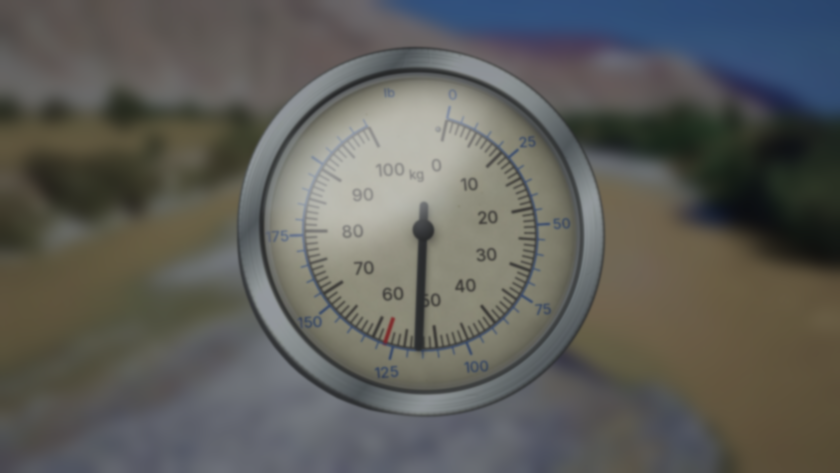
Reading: value=53 unit=kg
